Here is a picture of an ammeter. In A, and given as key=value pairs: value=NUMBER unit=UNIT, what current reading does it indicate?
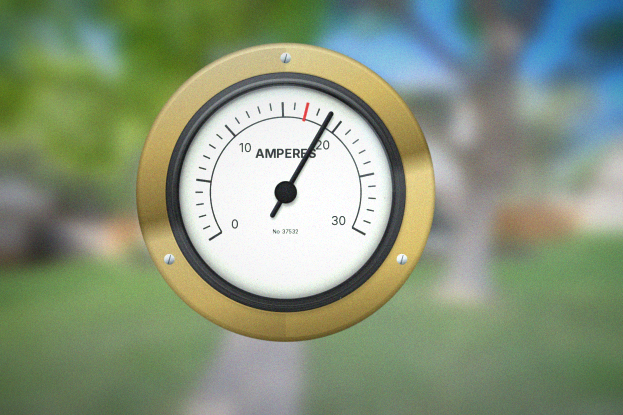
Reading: value=19 unit=A
